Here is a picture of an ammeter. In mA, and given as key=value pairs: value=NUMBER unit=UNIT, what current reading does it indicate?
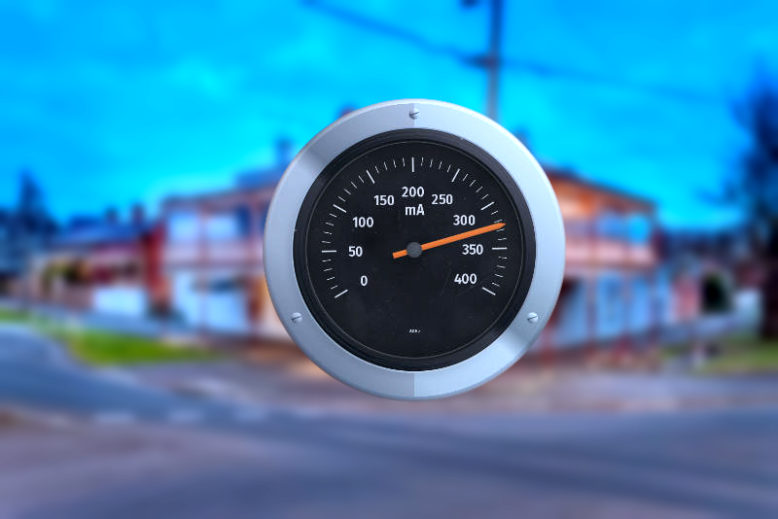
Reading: value=325 unit=mA
